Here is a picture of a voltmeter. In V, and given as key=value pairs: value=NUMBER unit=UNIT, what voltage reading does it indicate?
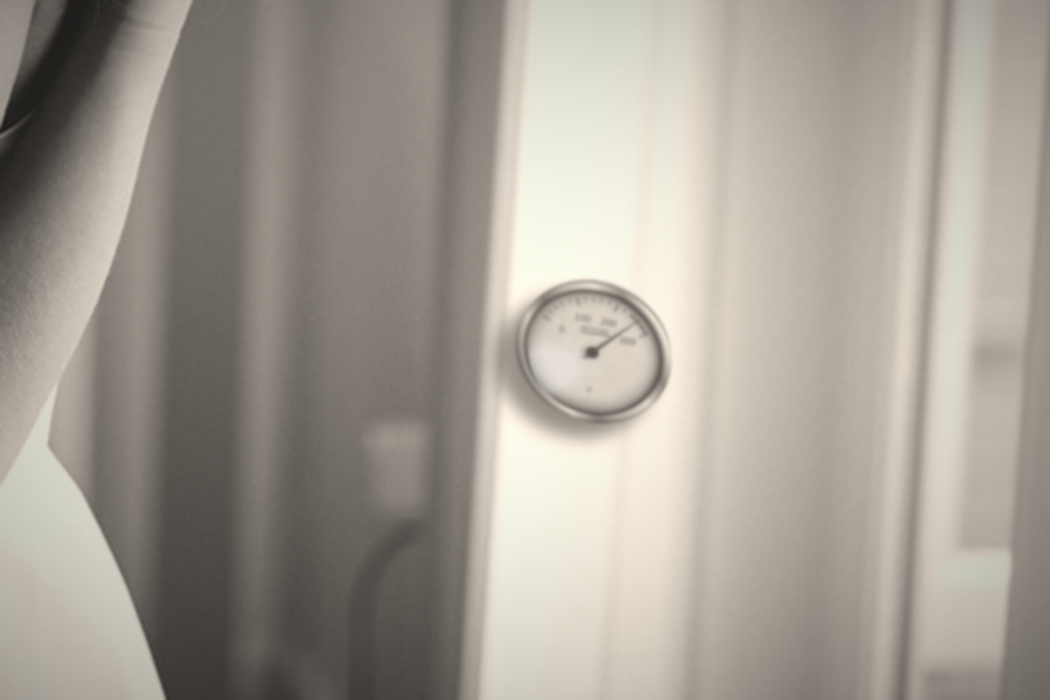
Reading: value=260 unit=V
